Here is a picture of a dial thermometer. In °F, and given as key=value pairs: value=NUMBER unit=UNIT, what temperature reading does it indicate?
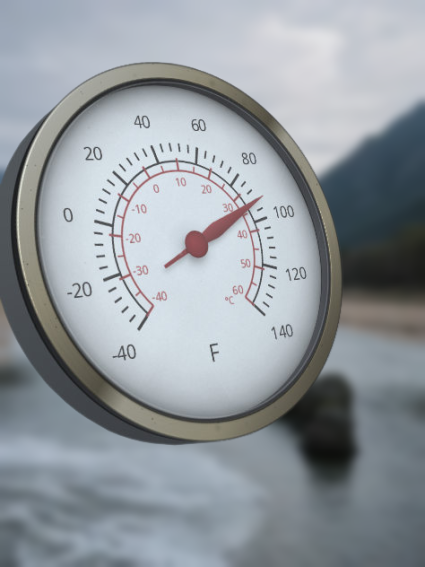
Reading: value=92 unit=°F
